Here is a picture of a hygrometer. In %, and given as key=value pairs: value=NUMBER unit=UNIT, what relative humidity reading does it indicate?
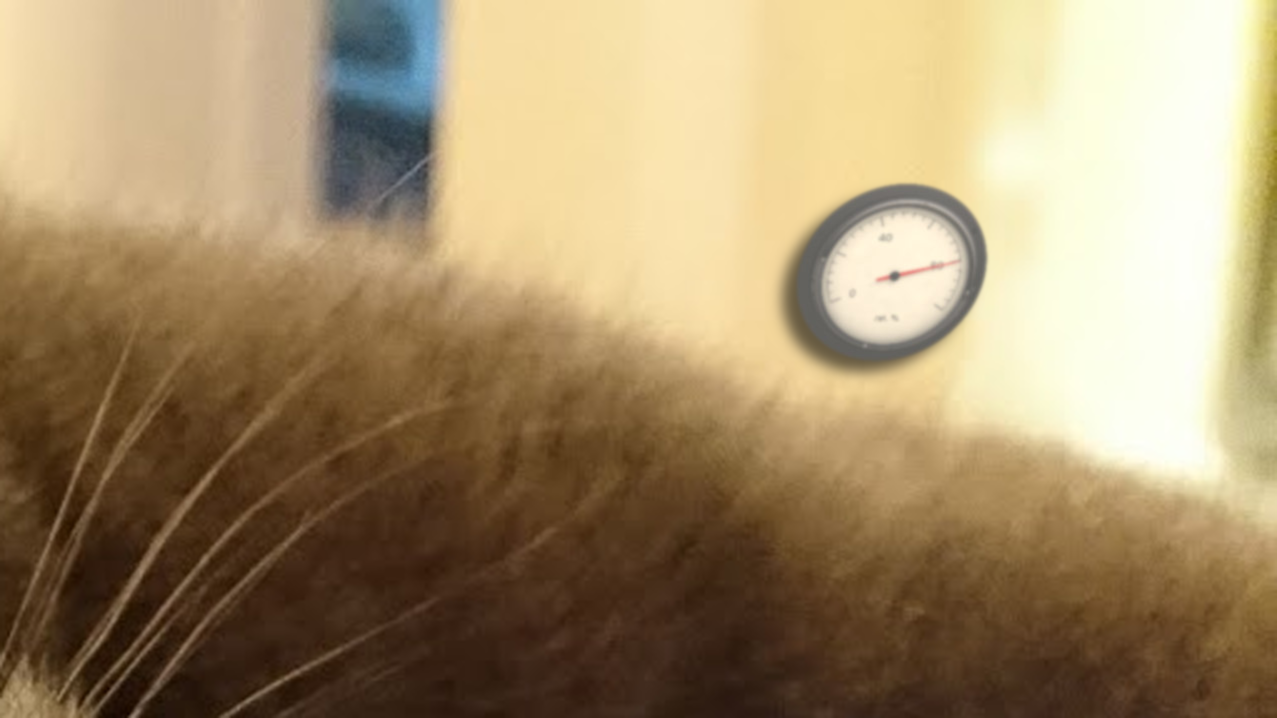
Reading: value=80 unit=%
